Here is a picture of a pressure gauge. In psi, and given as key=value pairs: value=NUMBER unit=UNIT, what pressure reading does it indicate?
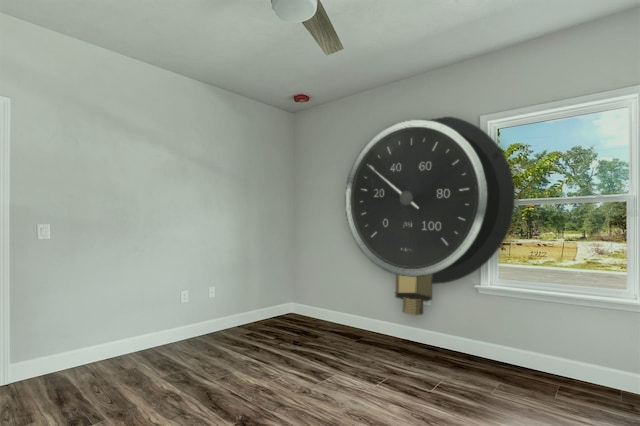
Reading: value=30 unit=psi
